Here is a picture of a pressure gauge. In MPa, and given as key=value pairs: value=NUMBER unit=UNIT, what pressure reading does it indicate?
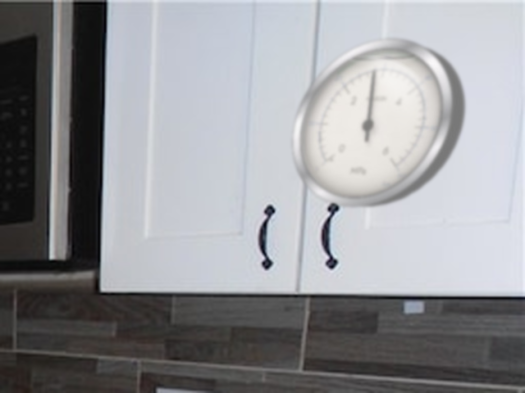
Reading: value=2.8 unit=MPa
